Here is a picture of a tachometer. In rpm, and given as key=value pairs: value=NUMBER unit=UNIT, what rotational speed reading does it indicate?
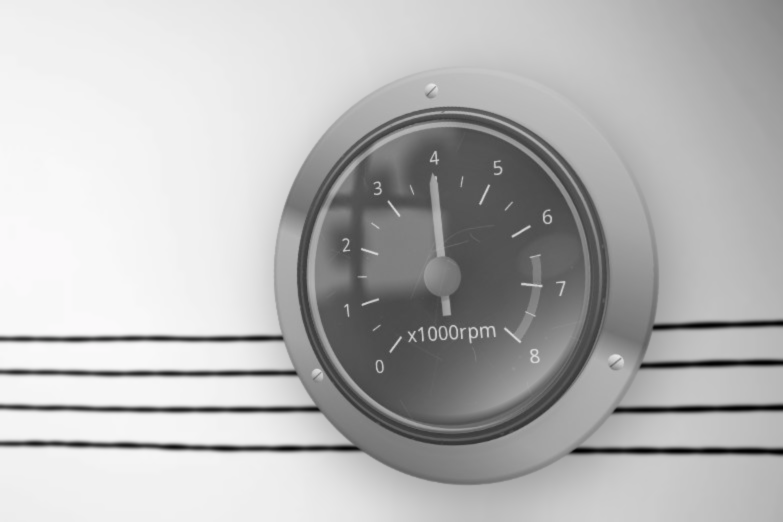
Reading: value=4000 unit=rpm
